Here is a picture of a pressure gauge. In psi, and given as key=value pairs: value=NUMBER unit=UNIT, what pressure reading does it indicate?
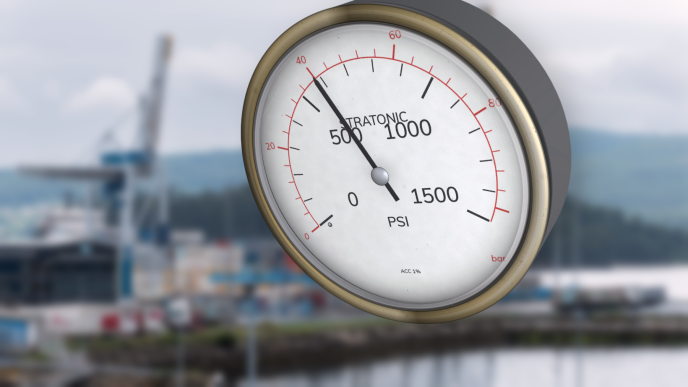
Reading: value=600 unit=psi
